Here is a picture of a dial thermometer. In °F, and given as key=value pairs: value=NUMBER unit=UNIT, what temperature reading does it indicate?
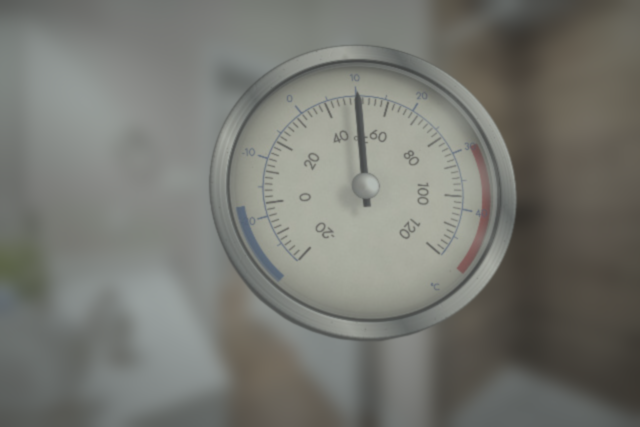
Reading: value=50 unit=°F
